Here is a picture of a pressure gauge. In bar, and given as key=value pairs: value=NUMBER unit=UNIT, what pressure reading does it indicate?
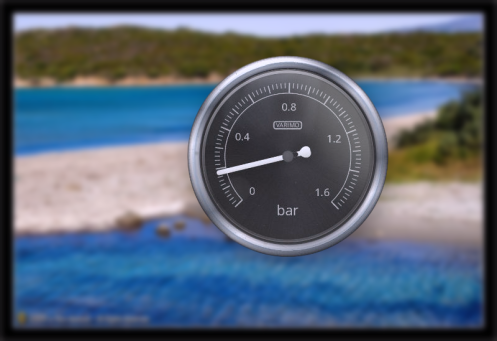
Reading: value=0.18 unit=bar
